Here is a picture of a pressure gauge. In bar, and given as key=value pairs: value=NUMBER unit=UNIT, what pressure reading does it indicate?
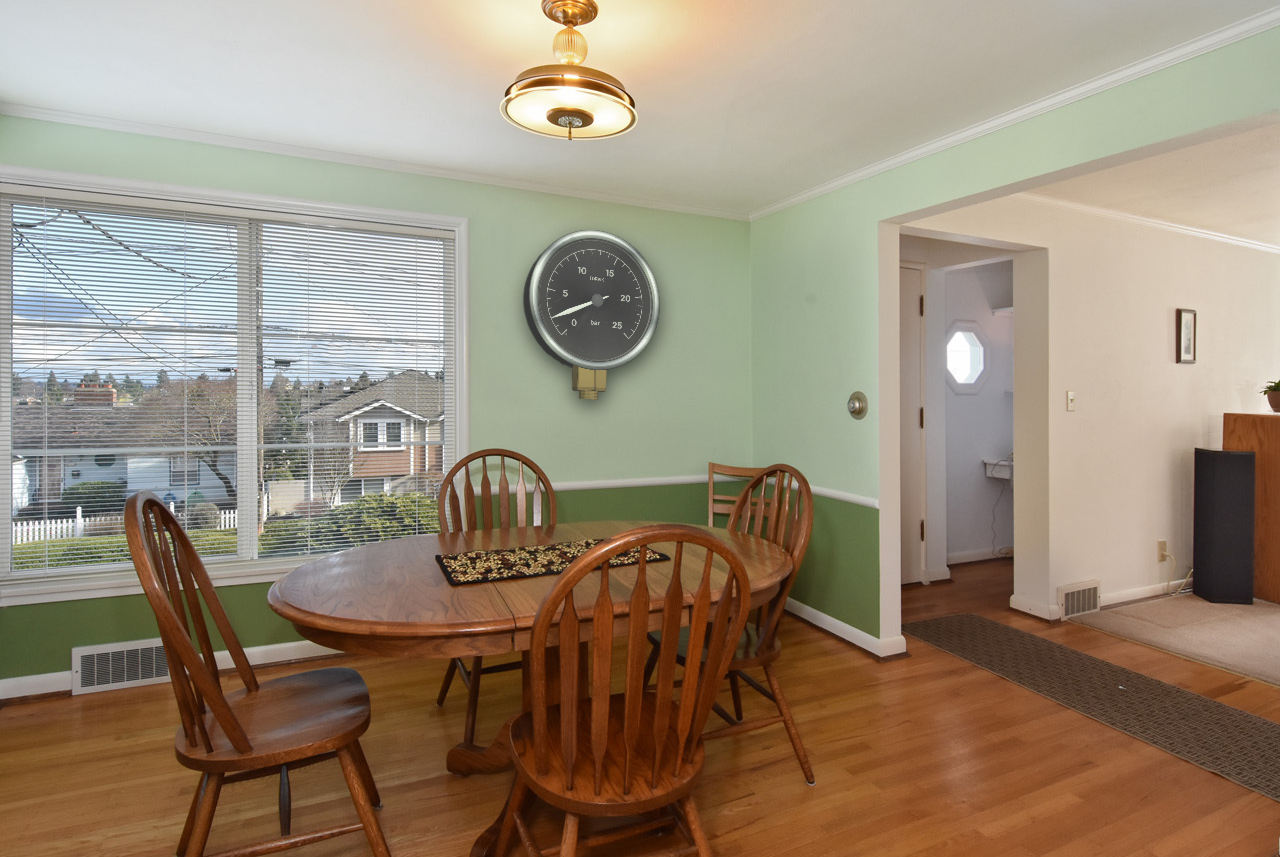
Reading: value=2 unit=bar
